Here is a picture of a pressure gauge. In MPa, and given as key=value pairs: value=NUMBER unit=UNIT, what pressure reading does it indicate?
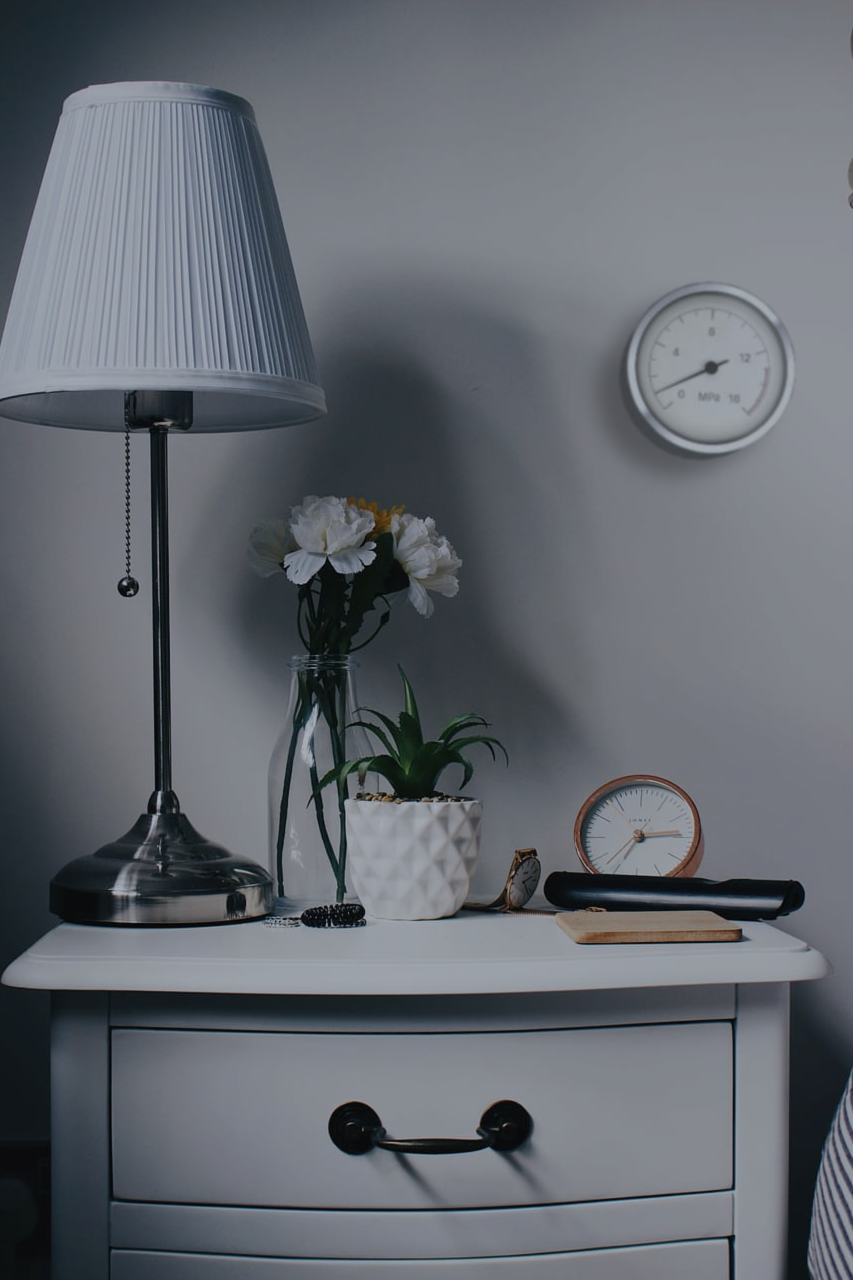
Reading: value=1 unit=MPa
